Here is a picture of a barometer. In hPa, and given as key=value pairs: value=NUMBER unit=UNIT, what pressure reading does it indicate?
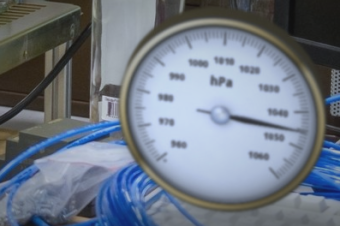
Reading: value=1045 unit=hPa
